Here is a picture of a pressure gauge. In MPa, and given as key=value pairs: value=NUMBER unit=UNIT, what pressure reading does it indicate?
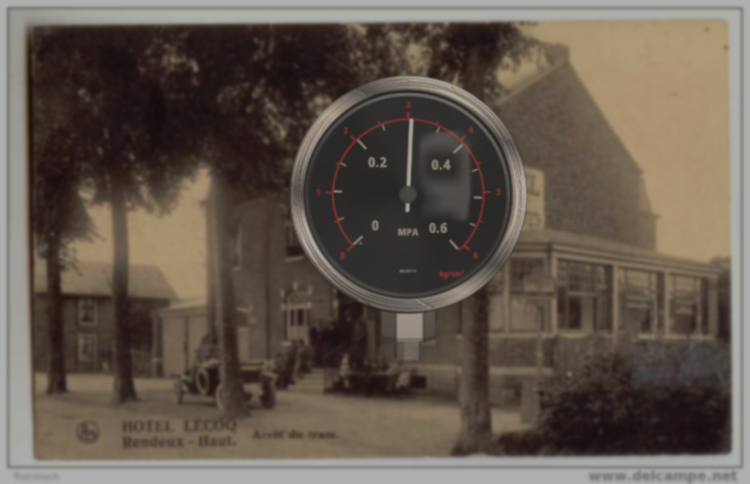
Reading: value=0.3 unit=MPa
